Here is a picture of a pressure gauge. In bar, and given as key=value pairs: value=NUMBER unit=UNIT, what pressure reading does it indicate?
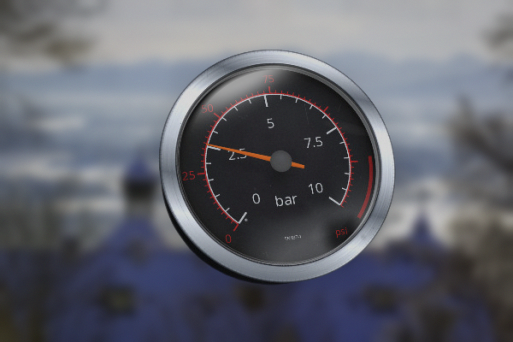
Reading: value=2.5 unit=bar
